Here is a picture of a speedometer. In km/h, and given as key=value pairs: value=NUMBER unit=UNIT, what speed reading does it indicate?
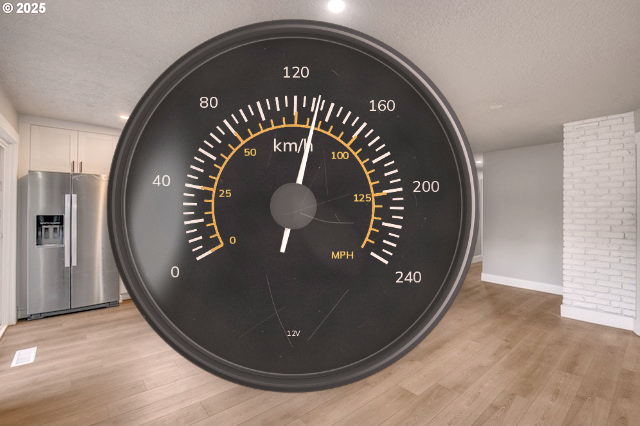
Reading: value=132.5 unit=km/h
